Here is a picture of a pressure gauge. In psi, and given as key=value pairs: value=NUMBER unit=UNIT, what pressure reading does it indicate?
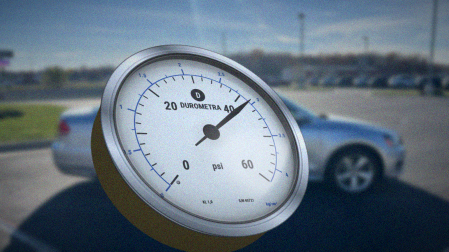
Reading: value=42 unit=psi
